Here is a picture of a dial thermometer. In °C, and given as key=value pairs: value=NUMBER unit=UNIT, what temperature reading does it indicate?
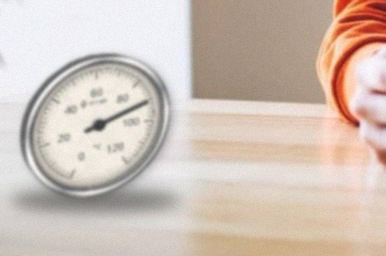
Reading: value=90 unit=°C
